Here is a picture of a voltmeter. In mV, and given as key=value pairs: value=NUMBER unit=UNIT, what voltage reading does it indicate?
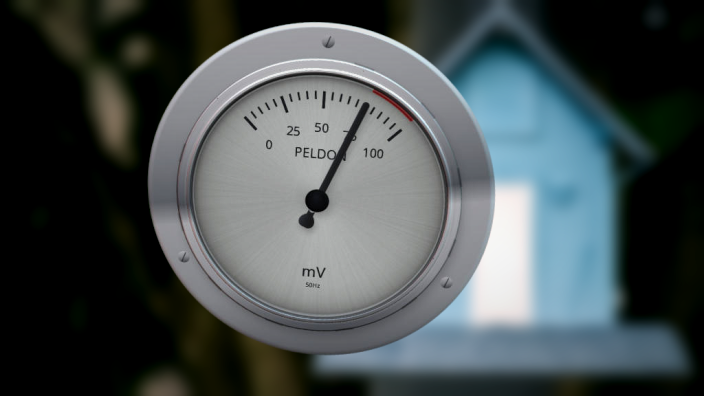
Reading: value=75 unit=mV
